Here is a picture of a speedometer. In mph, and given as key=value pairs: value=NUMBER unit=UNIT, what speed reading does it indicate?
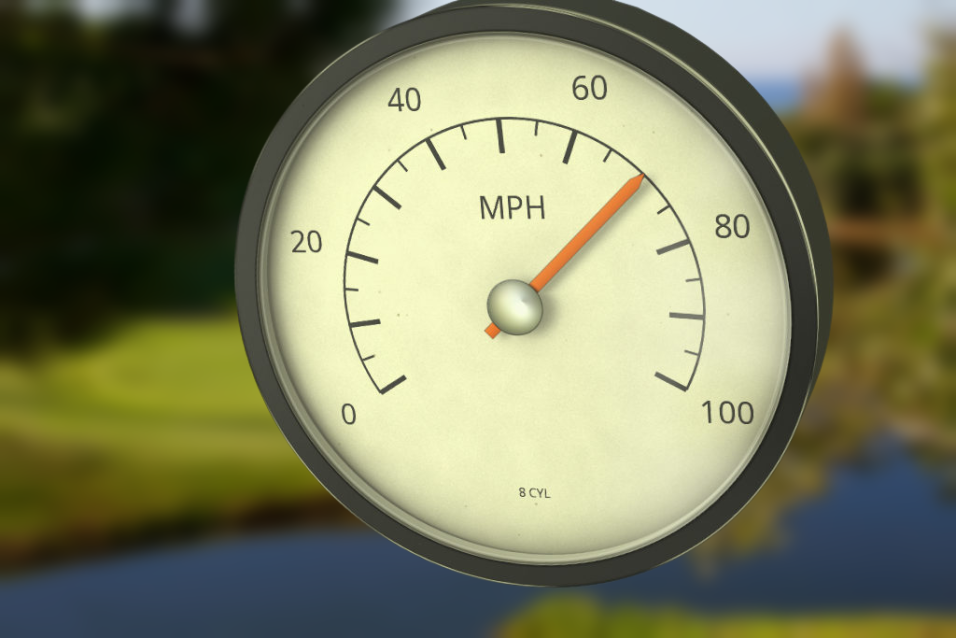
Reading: value=70 unit=mph
